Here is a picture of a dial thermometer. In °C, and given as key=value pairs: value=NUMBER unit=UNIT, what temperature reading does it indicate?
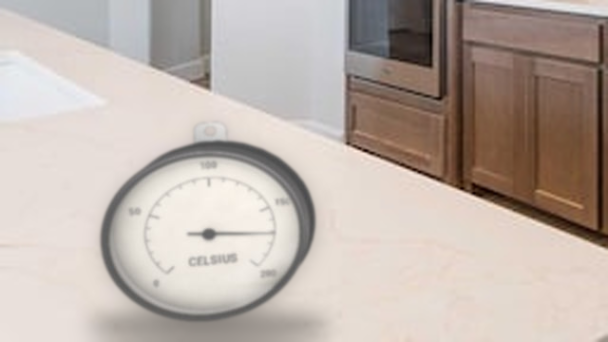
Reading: value=170 unit=°C
